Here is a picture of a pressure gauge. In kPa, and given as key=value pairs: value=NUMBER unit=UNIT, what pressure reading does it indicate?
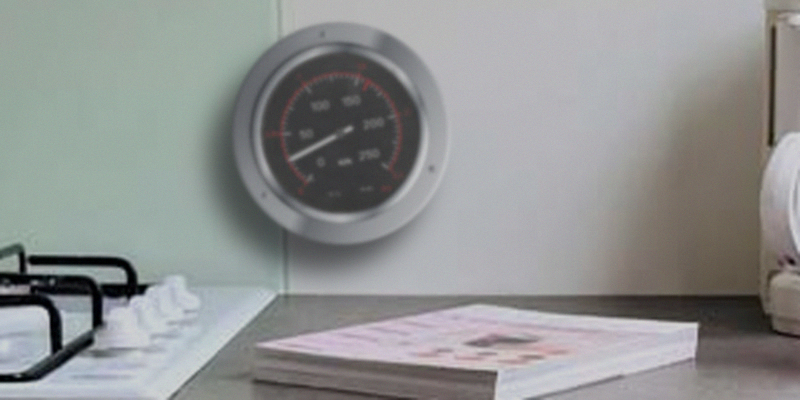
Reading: value=25 unit=kPa
